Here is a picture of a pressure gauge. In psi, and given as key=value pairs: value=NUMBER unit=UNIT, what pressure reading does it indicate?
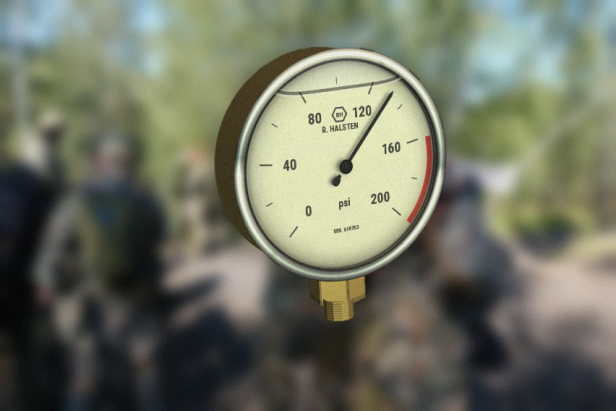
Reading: value=130 unit=psi
